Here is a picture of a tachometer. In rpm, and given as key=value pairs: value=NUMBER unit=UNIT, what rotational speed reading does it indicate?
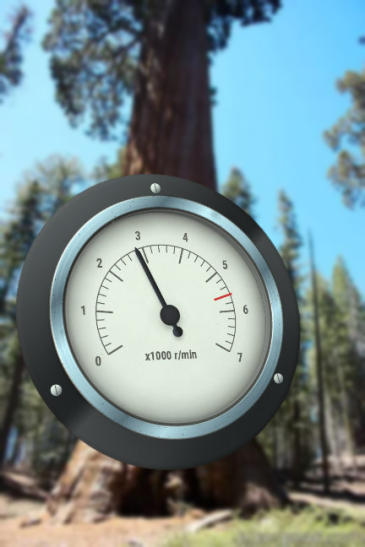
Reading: value=2800 unit=rpm
